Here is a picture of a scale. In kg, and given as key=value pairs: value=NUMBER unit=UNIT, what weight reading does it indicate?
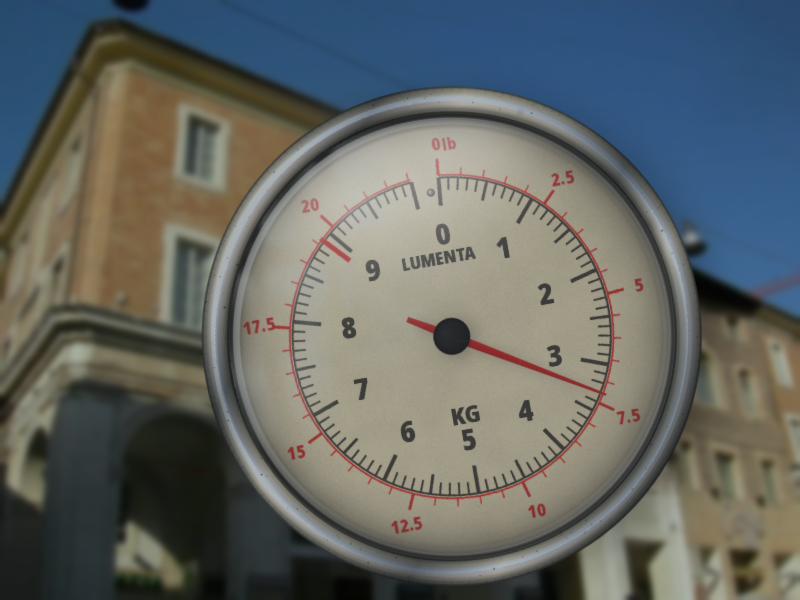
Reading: value=3.3 unit=kg
